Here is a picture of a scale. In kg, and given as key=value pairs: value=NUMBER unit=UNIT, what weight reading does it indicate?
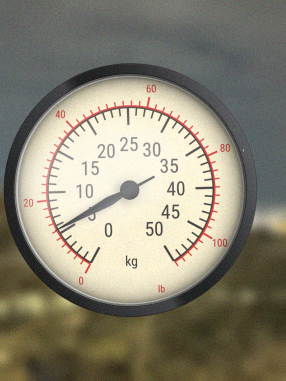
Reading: value=5.5 unit=kg
